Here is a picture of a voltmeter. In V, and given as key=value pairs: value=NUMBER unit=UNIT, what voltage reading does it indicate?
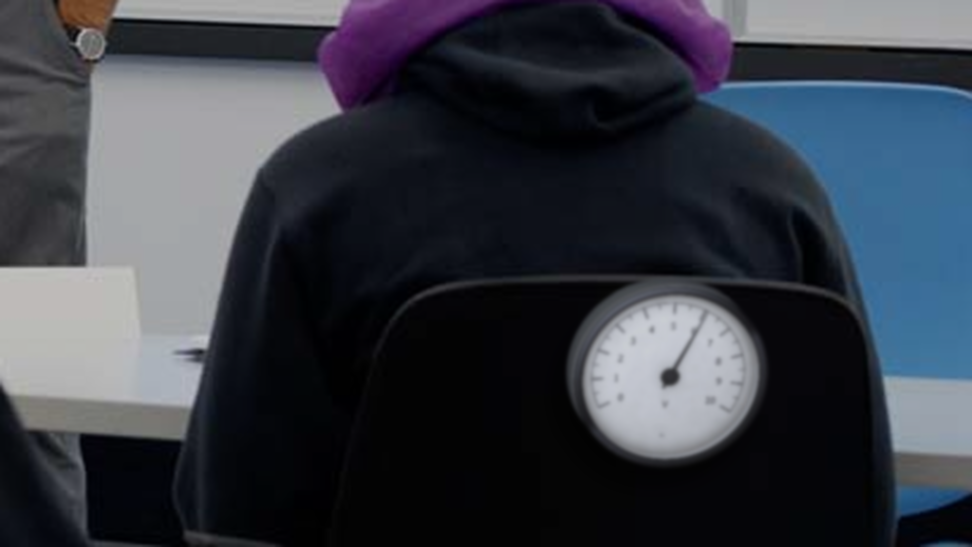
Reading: value=6 unit=V
